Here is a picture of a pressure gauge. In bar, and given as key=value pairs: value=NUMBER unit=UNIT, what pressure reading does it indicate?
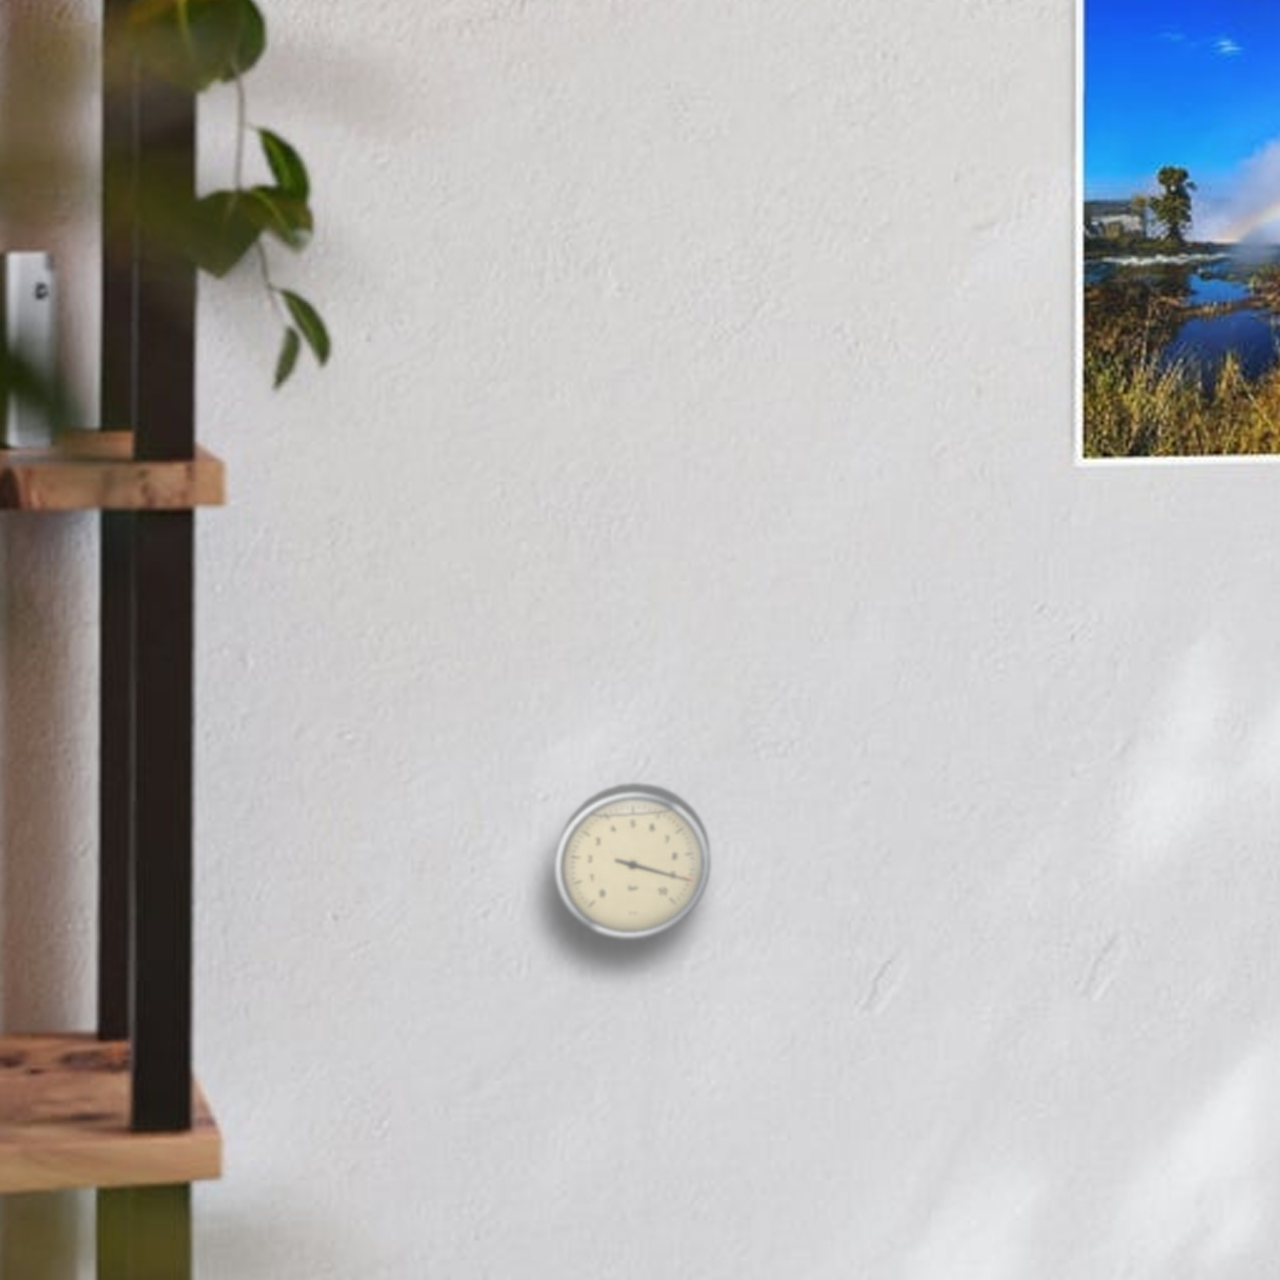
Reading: value=9 unit=bar
